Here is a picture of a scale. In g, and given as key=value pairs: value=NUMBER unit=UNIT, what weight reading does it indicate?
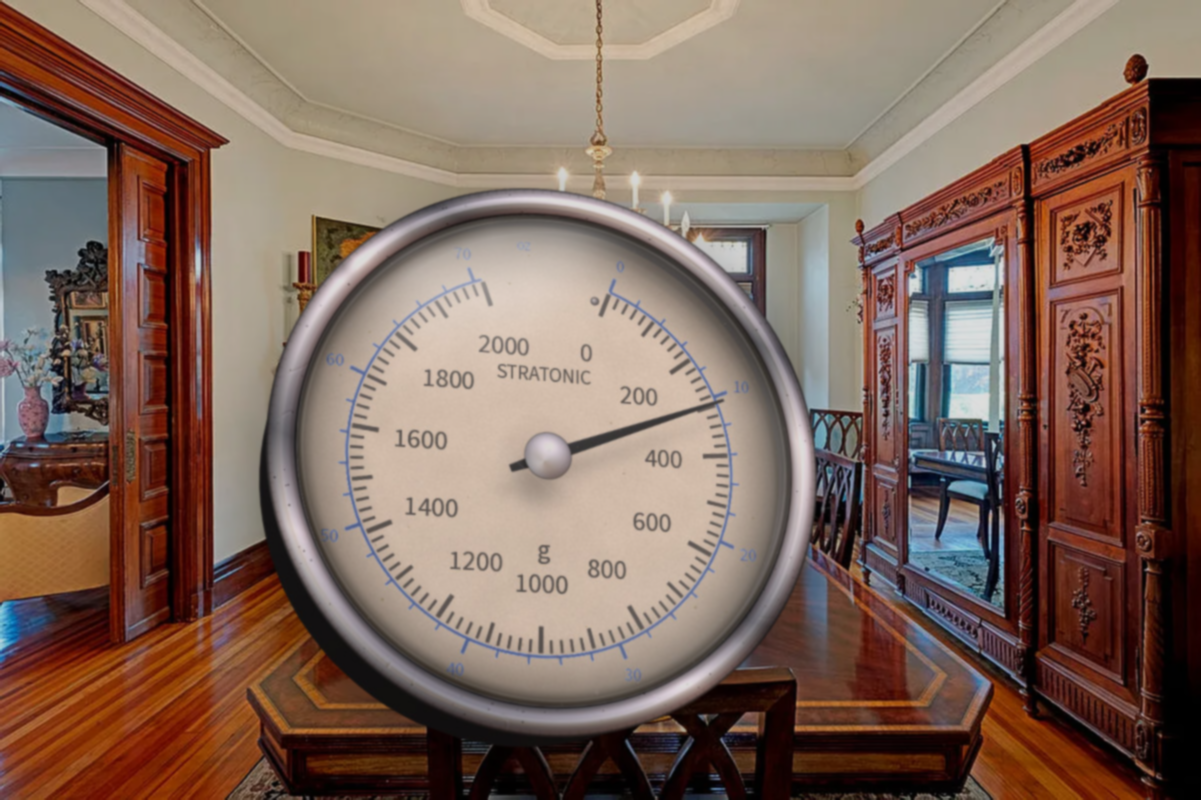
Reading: value=300 unit=g
